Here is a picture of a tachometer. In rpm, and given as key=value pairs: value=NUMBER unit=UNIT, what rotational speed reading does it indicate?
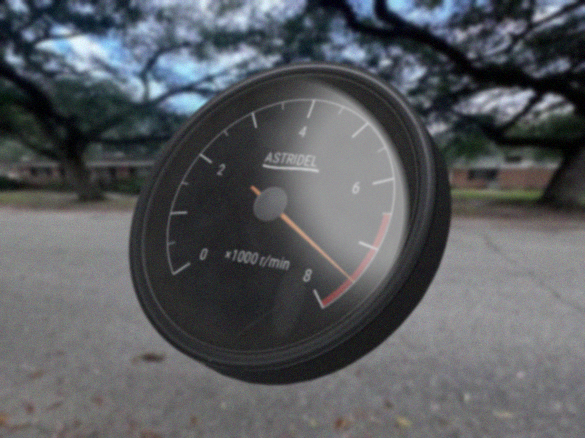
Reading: value=7500 unit=rpm
